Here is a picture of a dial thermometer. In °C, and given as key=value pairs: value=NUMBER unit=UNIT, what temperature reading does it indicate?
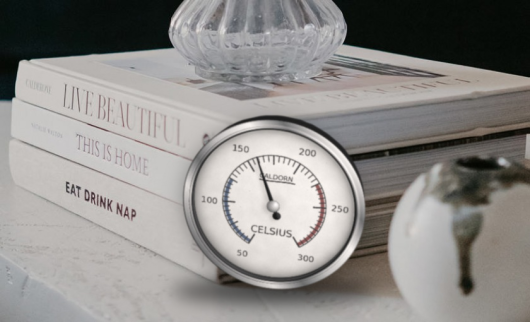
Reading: value=160 unit=°C
